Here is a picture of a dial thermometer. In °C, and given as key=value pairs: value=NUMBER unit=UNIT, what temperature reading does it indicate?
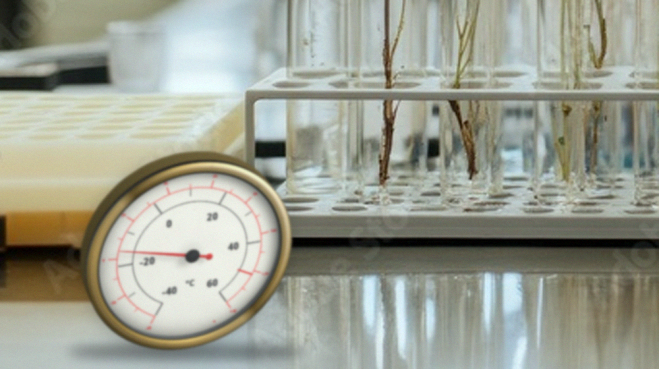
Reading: value=-15 unit=°C
